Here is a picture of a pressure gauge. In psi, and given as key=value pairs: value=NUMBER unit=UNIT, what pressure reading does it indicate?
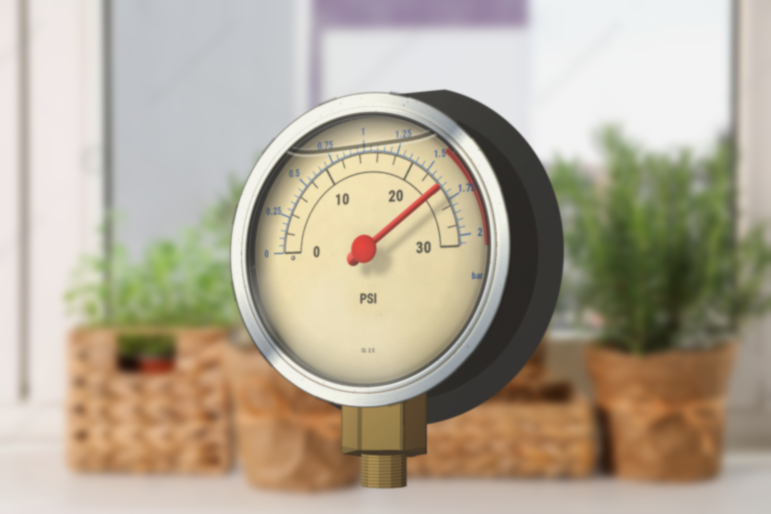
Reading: value=24 unit=psi
